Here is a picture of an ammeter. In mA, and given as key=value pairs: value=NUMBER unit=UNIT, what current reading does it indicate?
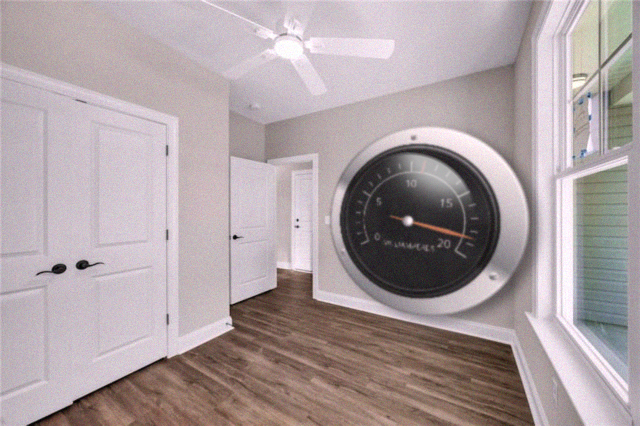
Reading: value=18.5 unit=mA
